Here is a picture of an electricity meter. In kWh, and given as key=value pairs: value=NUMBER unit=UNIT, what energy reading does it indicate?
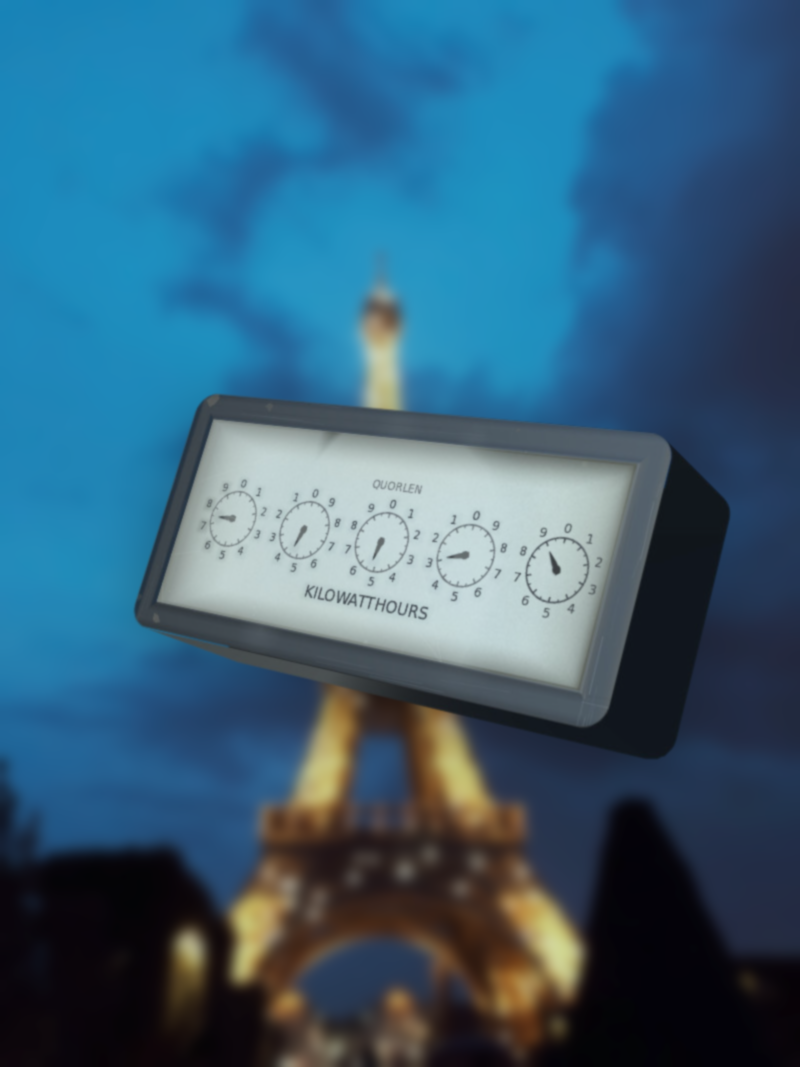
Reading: value=74529 unit=kWh
